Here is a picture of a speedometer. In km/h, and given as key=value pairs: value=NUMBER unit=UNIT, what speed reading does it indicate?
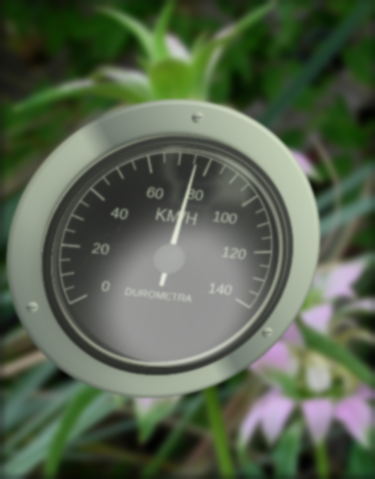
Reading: value=75 unit=km/h
